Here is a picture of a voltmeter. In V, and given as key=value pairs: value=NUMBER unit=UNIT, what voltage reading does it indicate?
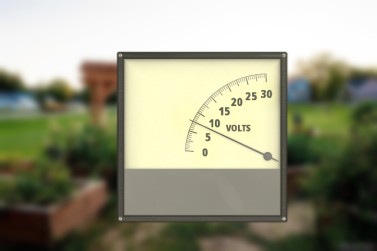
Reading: value=7.5 unit=V
